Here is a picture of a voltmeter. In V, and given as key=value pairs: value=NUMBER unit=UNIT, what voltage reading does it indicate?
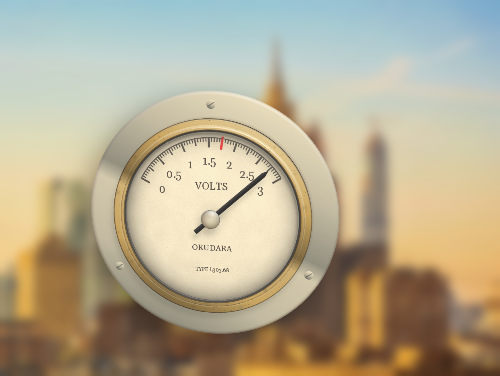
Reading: value=2.75 unit=V
